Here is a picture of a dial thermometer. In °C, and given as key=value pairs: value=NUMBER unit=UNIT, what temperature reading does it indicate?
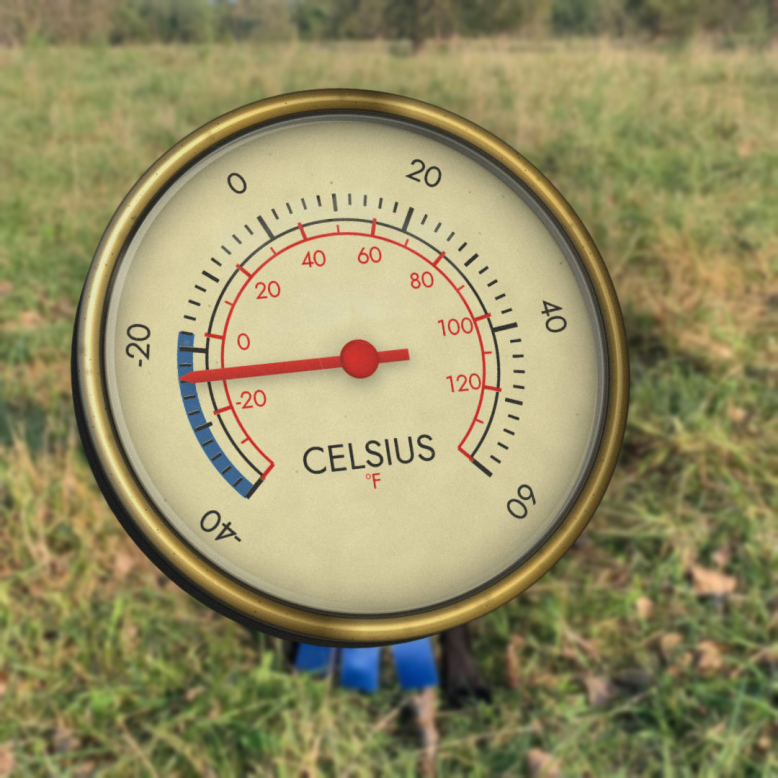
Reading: value=-24 unit=°C
